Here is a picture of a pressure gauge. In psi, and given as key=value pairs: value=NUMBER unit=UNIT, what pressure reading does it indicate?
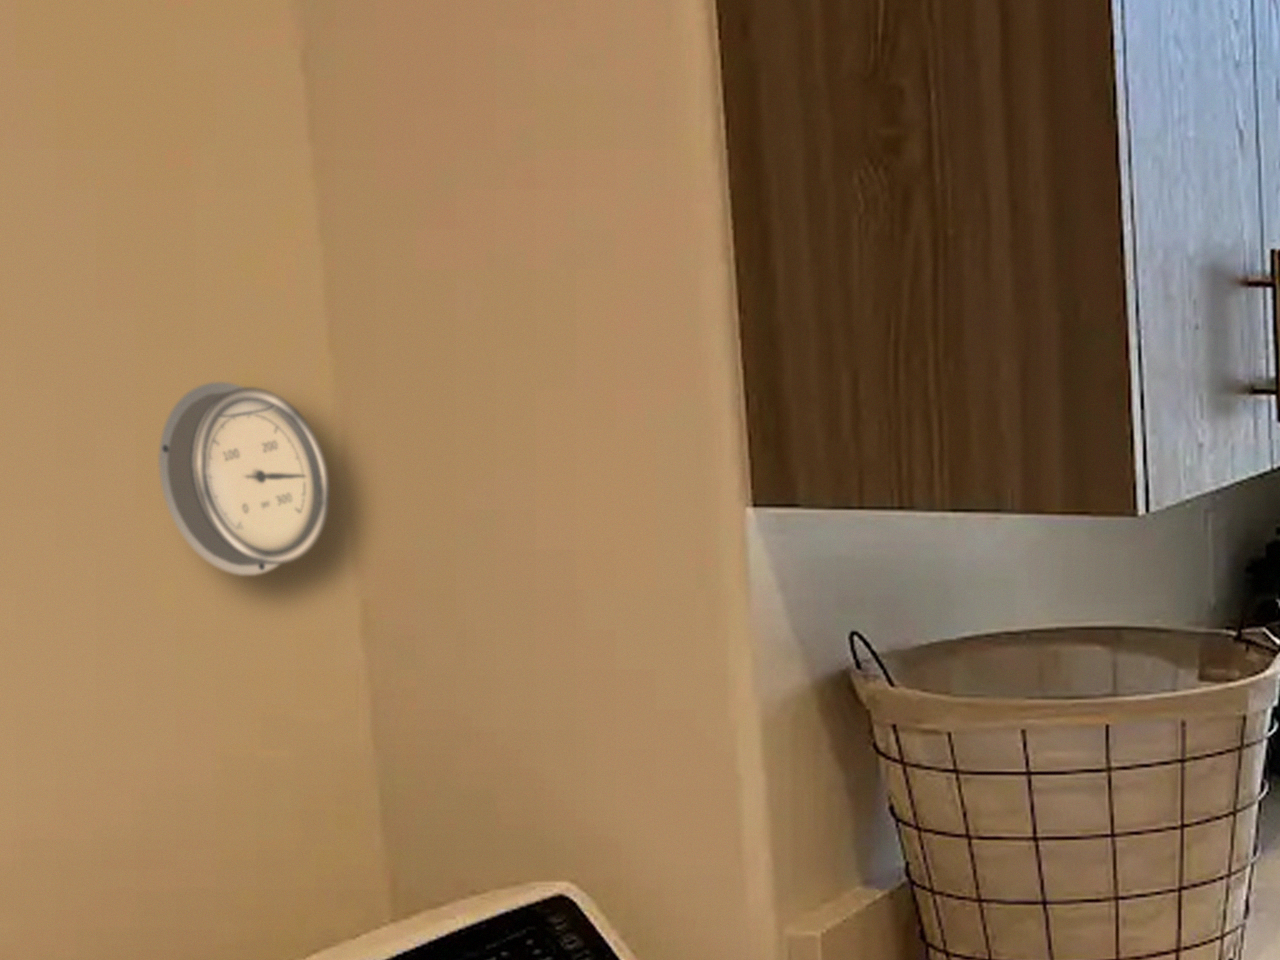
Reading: value=260 unit=psi
